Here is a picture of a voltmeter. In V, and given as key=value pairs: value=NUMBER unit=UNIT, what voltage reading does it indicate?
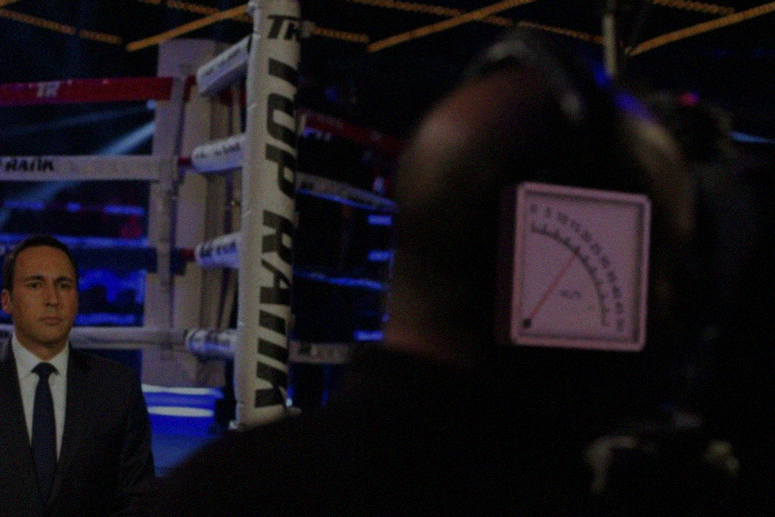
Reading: value=20 unit=V
